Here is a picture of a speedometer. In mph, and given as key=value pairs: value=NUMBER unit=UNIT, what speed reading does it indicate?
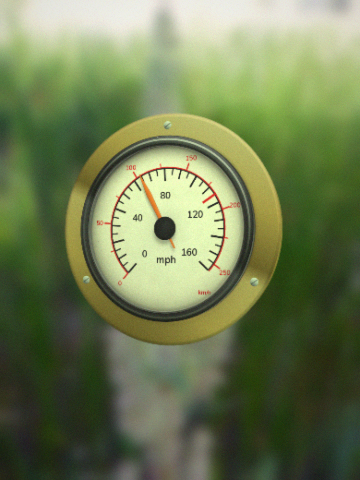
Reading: value=65 unit=mph
